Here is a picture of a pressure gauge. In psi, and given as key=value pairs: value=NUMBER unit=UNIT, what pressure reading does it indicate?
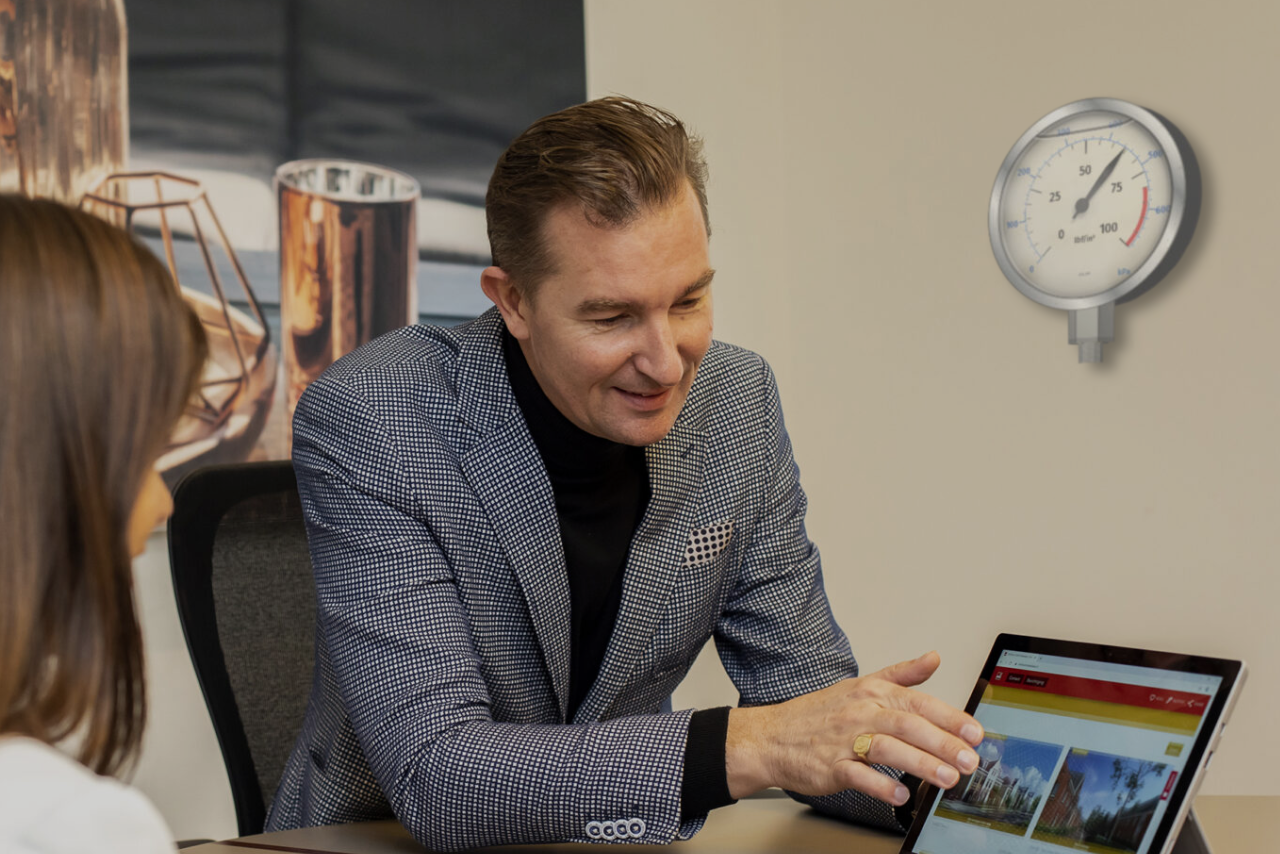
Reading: value=65 unit=psi
